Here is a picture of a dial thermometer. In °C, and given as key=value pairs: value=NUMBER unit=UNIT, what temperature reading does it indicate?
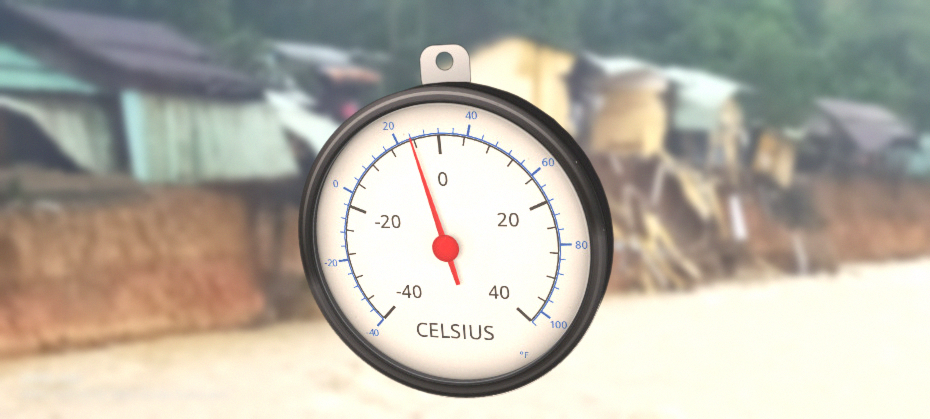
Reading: value=-4 unit=°C
